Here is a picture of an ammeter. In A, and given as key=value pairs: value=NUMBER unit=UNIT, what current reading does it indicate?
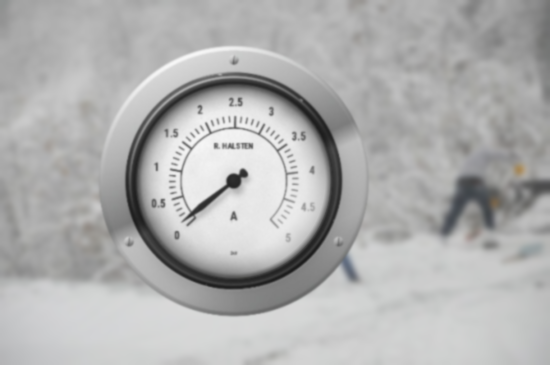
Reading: value=0.1 unit=A
